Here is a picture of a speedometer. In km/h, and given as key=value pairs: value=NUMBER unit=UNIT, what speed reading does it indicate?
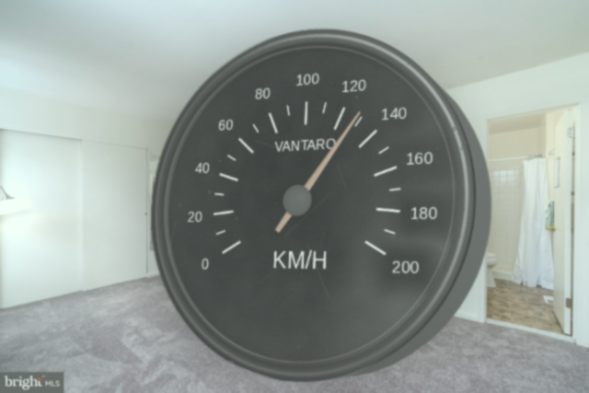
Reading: value=130 unit=km/h
